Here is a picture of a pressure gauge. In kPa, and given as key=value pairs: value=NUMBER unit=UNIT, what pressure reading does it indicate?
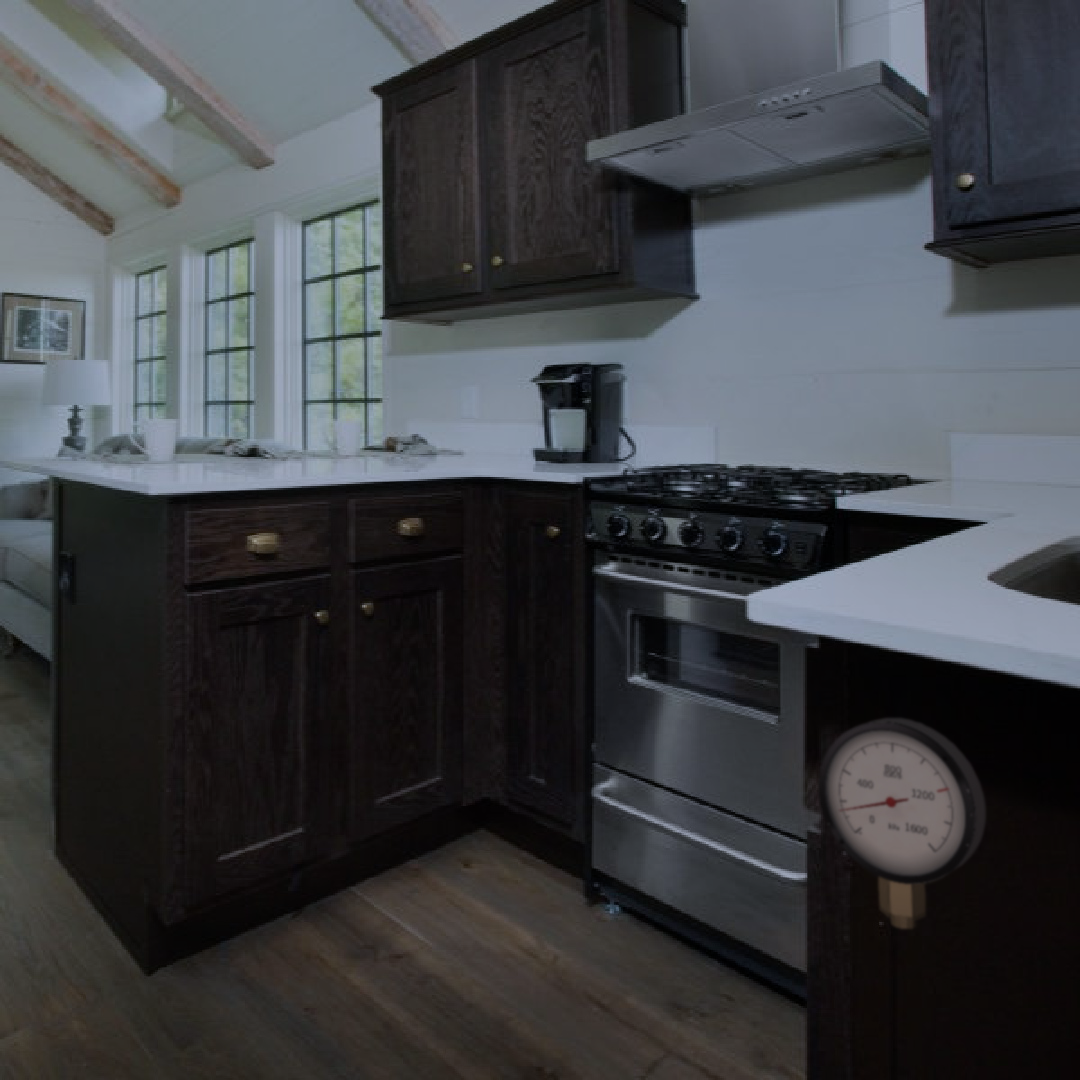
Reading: value=150 unit=kPa
